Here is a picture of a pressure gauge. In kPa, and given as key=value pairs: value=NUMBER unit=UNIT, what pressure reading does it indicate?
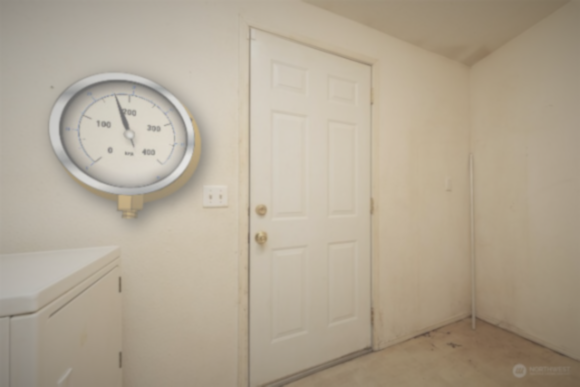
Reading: value=175 unit=kPa
